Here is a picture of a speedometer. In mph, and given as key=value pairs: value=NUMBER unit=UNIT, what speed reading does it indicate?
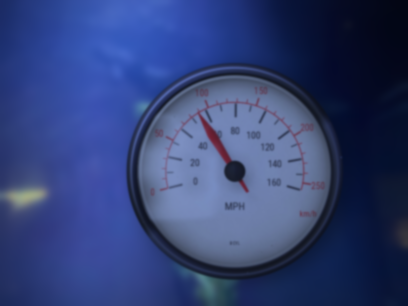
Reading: value=55 unit=mph
